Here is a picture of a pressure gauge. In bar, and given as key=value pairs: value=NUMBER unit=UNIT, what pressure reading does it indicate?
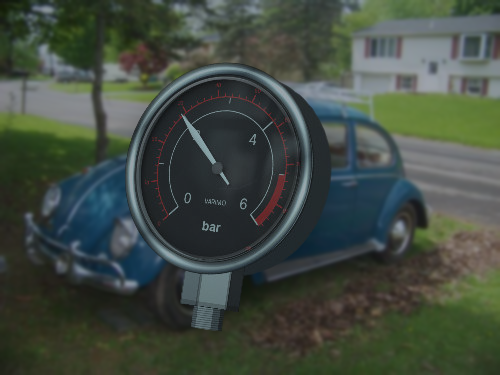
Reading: value=2 unit=bar
